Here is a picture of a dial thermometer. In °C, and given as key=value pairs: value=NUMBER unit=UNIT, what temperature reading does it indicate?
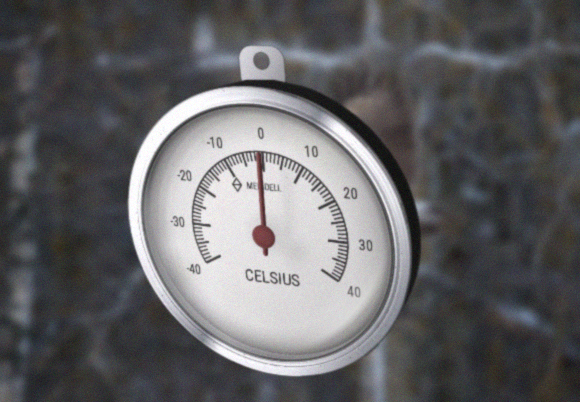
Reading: value=0 unit=°C
